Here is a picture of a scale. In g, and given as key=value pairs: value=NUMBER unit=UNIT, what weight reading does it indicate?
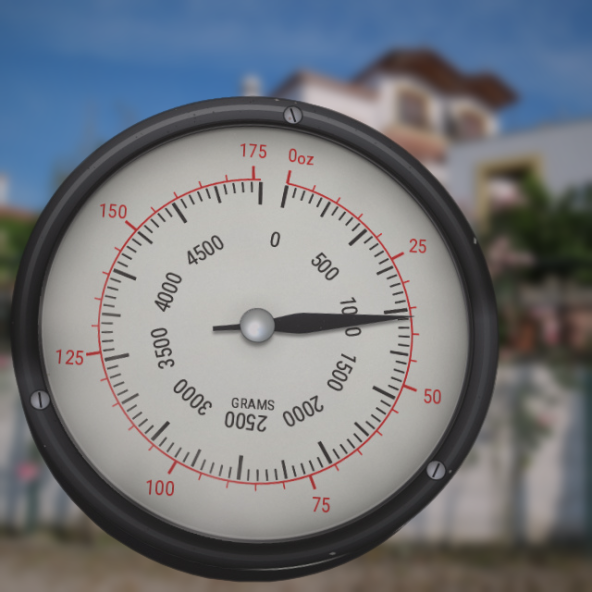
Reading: value=1050 unit=g
